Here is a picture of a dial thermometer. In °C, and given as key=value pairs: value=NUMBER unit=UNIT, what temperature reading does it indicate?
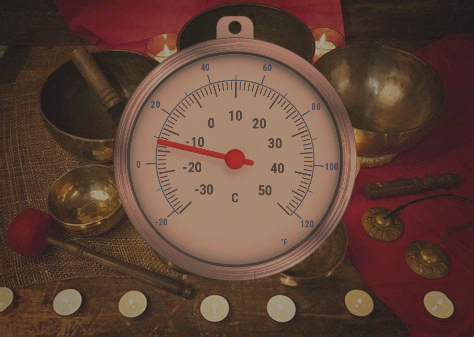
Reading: value=-13 unit=°C
